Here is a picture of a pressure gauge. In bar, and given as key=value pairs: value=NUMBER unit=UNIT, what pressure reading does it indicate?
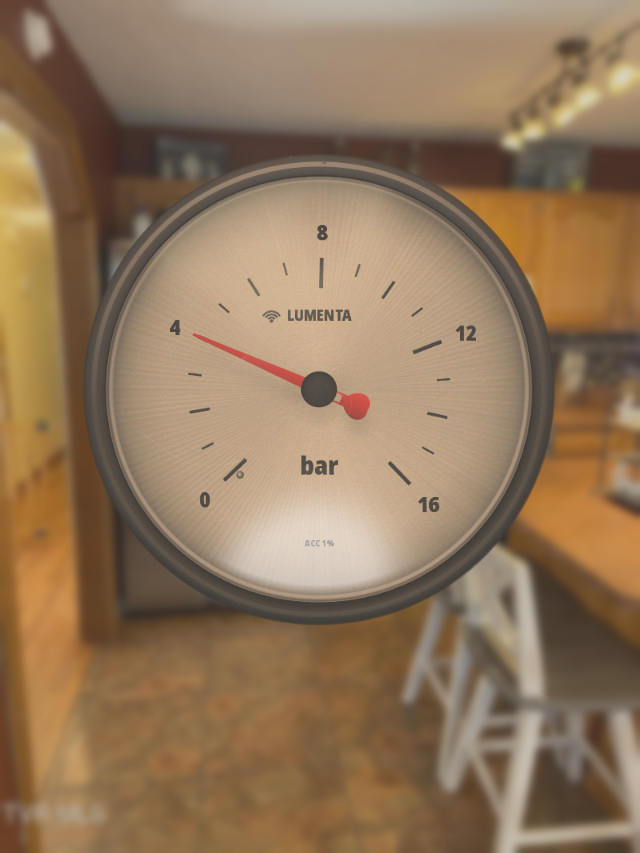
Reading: value=4 unit=bar
